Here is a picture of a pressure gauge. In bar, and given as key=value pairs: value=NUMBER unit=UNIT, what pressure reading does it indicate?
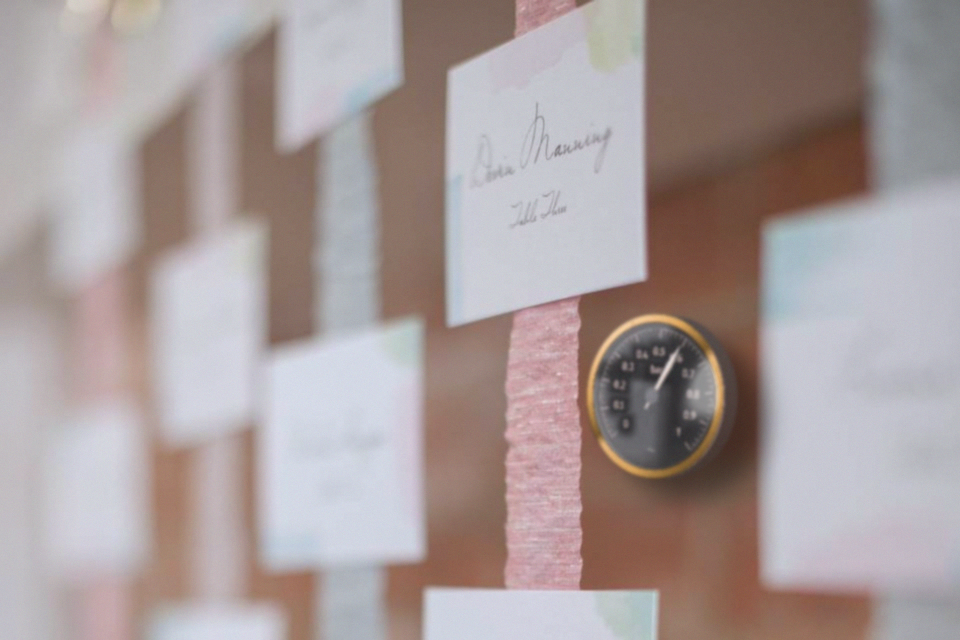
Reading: value=0.6 unit=bar
